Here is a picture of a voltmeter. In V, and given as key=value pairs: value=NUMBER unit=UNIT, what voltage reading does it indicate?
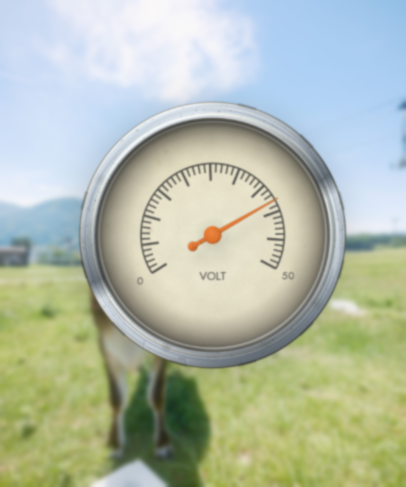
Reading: value=38 unit=V
